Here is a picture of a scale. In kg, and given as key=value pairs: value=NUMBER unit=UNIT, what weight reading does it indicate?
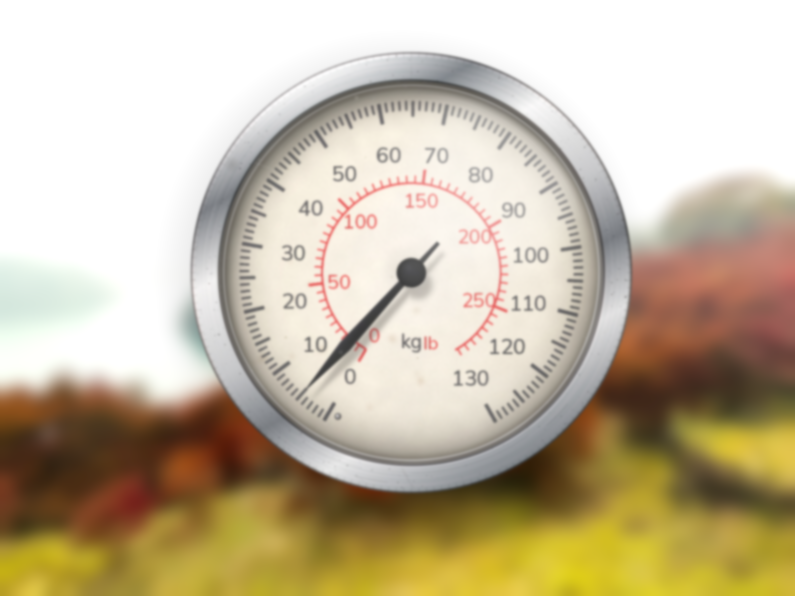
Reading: value=5 unit=kg
